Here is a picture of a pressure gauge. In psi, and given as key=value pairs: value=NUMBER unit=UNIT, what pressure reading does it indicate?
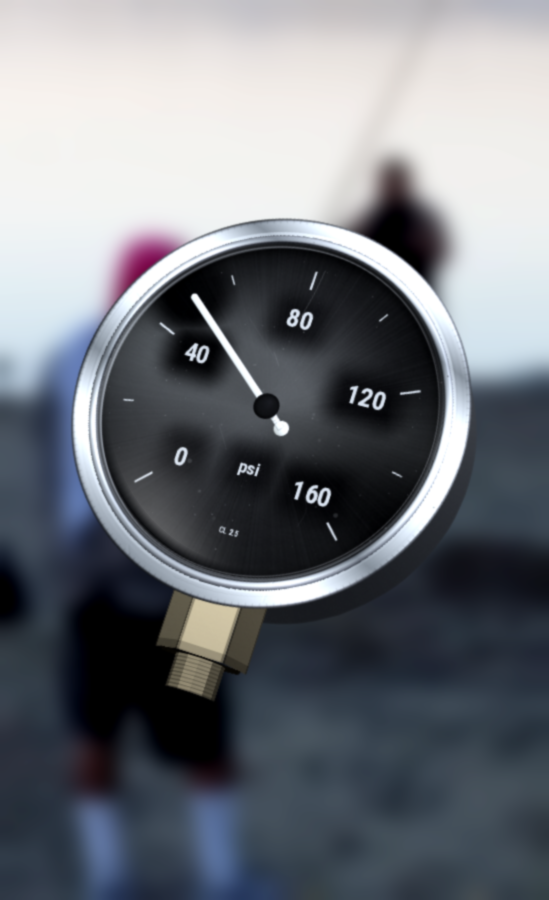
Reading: value=50 unit=psi
